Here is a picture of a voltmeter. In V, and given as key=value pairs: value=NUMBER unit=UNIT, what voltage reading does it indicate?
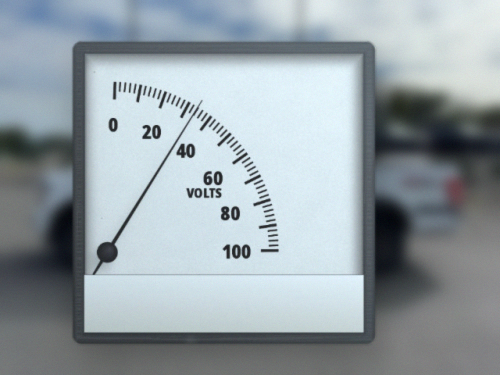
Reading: value=34 unit=V
